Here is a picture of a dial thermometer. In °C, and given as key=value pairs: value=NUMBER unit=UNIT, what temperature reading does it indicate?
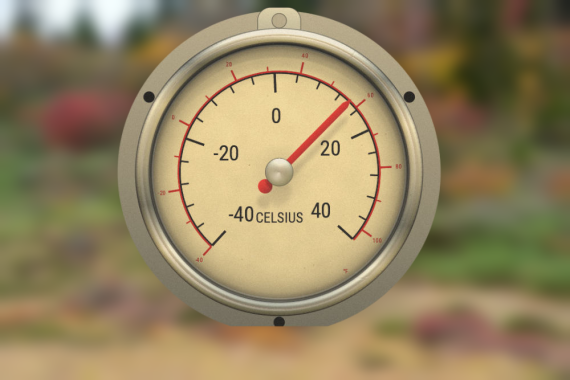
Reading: value=14 unit=°C
